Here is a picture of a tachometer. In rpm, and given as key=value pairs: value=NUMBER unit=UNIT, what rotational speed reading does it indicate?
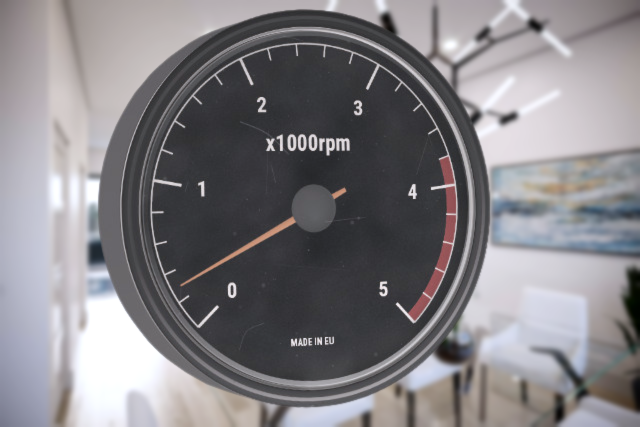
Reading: value=300 unit=rpm
